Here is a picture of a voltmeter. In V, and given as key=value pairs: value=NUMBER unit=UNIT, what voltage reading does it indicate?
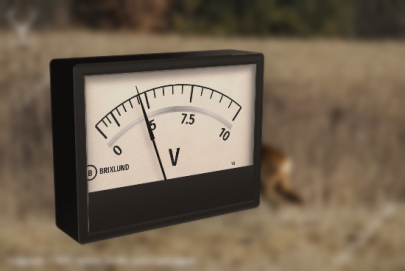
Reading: value=4.5 unit=V
